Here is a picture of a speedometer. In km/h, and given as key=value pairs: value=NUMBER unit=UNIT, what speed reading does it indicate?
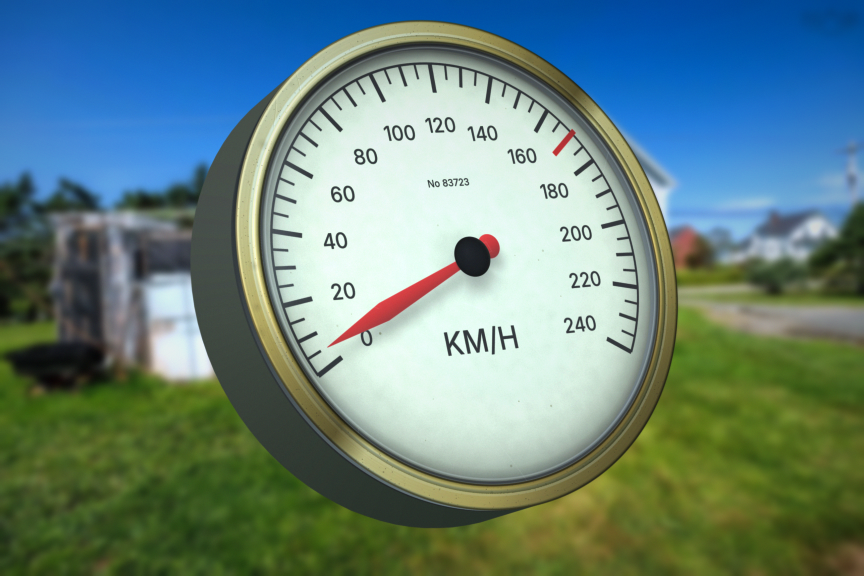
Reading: value=5 unit=km/h
